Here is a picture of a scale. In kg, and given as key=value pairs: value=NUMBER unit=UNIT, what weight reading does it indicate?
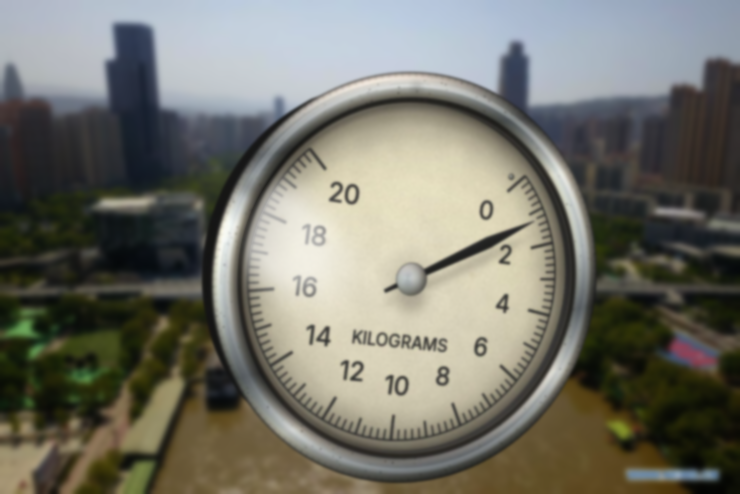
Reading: value=1.2 unit=kg
